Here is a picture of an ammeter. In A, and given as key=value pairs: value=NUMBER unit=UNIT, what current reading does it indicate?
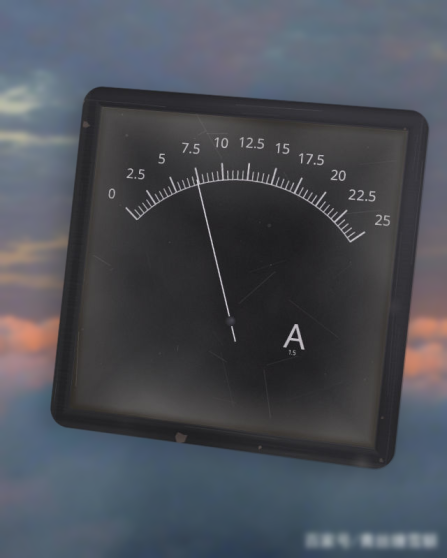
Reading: value=7.5 unit=A
